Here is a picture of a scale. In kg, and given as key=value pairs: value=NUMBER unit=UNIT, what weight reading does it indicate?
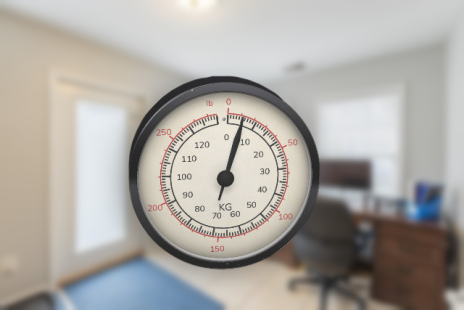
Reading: value=5 unit=kg
